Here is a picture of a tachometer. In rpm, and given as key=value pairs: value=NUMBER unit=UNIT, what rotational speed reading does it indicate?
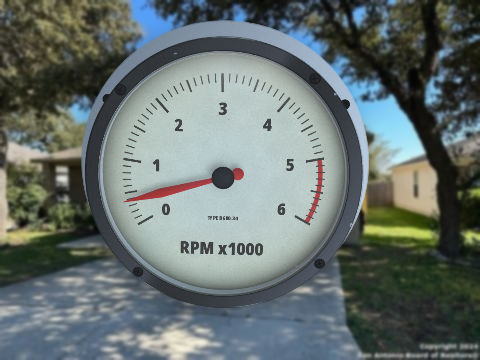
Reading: value=400 unit=rpm
